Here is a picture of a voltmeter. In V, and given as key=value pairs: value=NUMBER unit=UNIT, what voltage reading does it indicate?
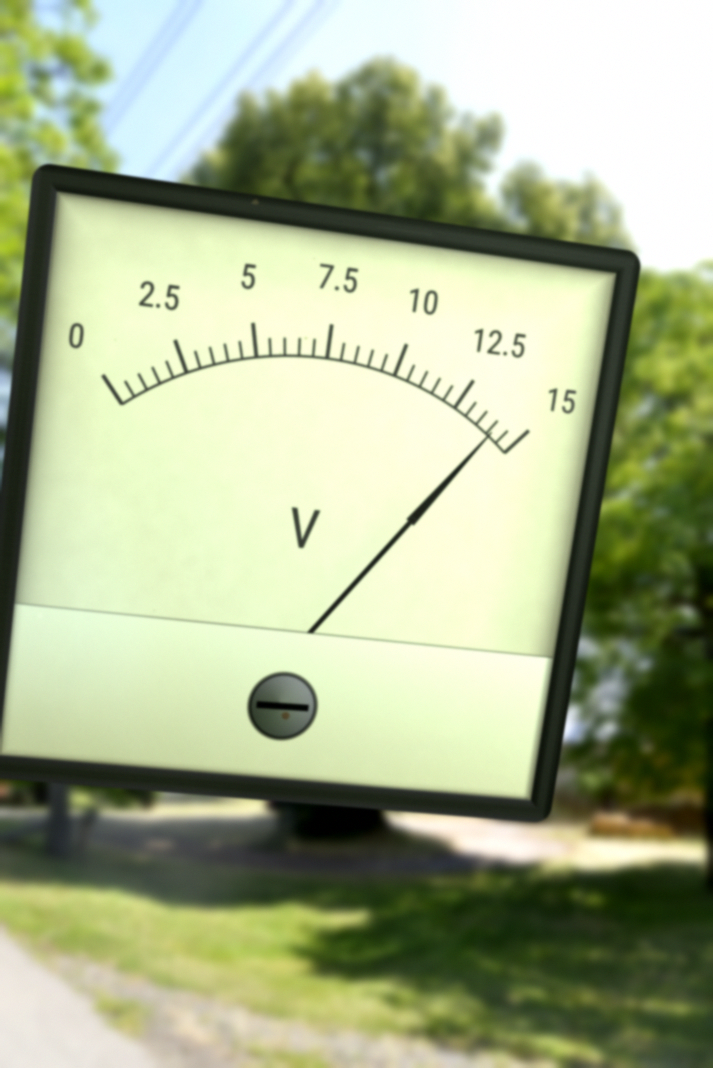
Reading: value=14 unit=V
